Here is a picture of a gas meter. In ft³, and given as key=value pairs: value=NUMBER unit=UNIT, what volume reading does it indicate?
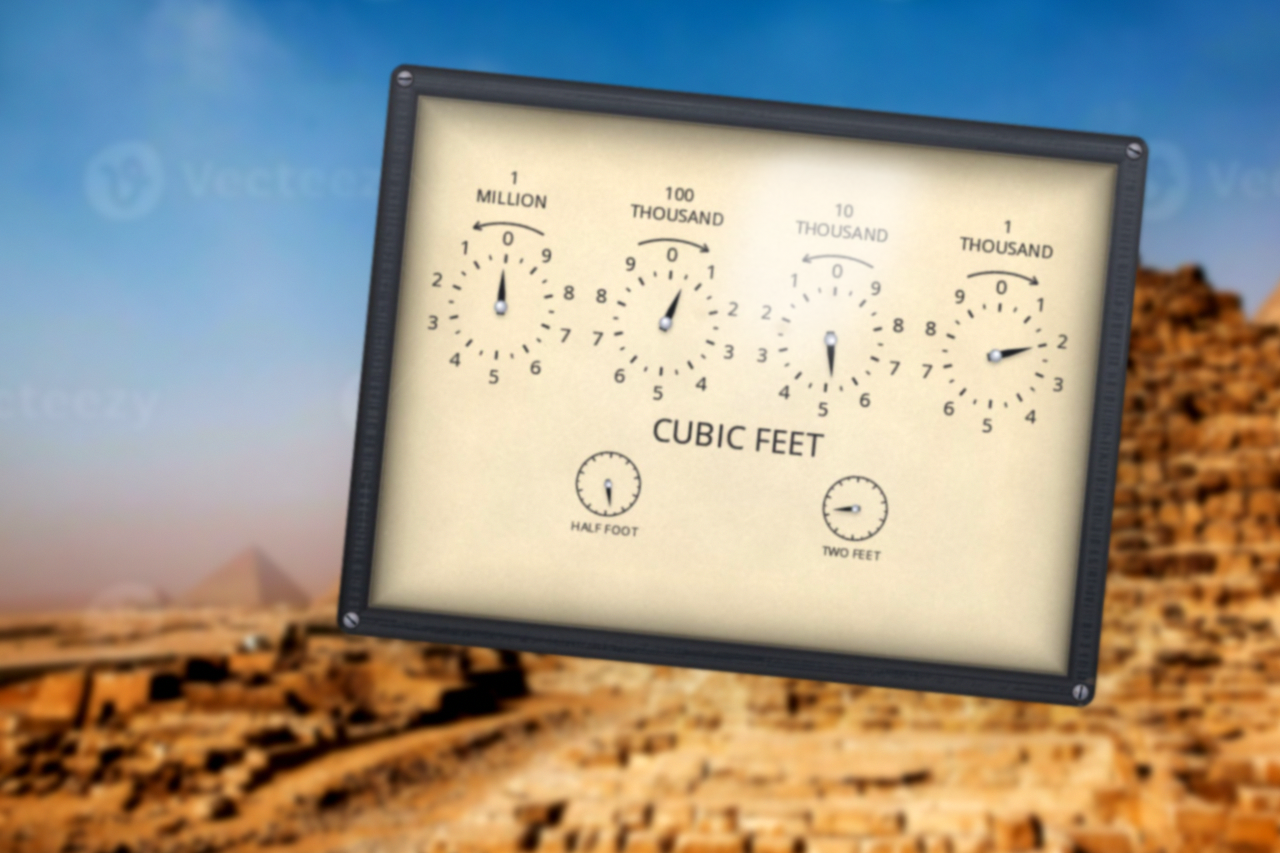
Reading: value=5200 unit=ft³
